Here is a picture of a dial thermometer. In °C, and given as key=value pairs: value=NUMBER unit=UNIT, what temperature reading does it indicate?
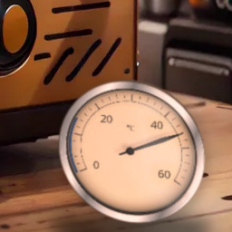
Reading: value=46 unit=°C
